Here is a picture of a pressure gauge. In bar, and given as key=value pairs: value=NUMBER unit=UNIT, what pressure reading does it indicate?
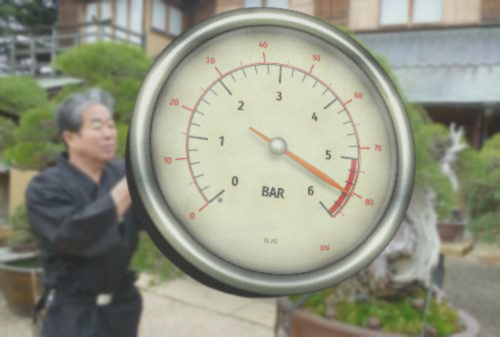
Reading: value=5.6 unit=bar
